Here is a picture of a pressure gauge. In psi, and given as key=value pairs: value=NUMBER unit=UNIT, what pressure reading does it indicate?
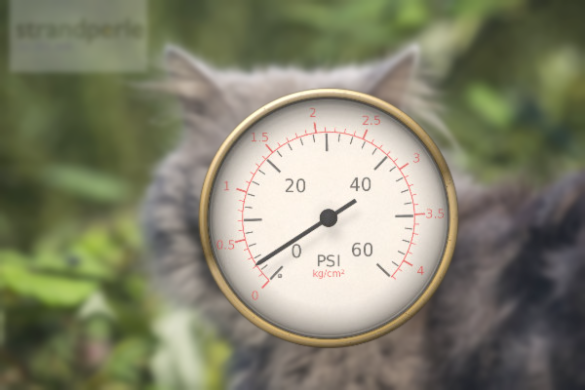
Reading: value=3 unit=psi
